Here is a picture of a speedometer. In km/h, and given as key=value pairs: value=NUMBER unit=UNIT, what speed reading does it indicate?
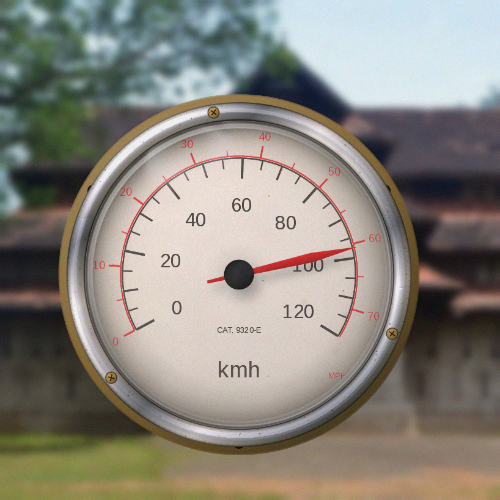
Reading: value=97.5 unit=km/h
